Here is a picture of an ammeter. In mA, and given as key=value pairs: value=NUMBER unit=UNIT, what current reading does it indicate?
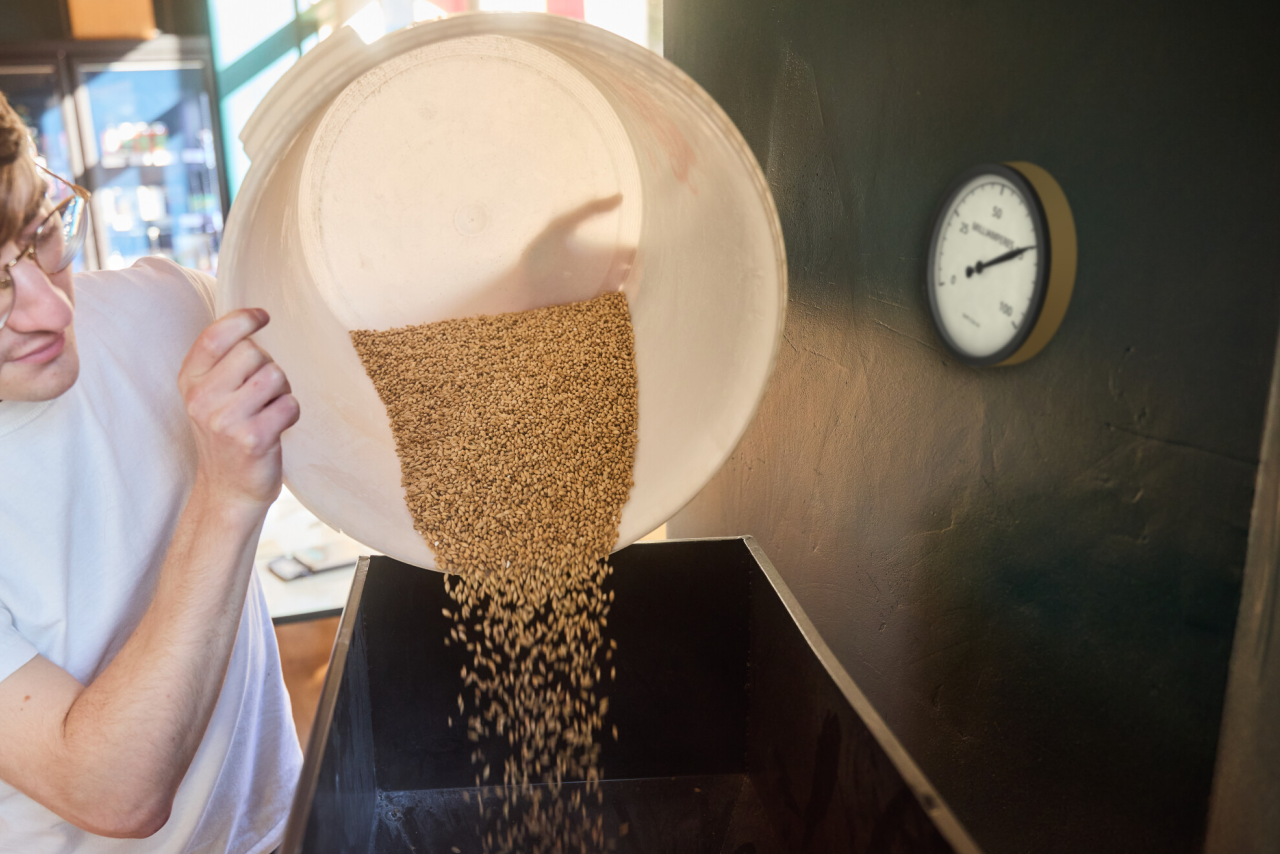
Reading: value=75 unit=mA
